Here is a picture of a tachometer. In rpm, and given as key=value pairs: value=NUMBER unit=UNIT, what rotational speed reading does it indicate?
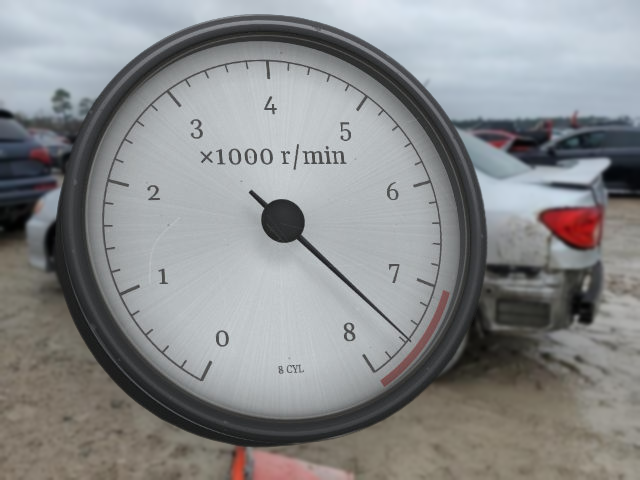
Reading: value=7600 unit=rpm
